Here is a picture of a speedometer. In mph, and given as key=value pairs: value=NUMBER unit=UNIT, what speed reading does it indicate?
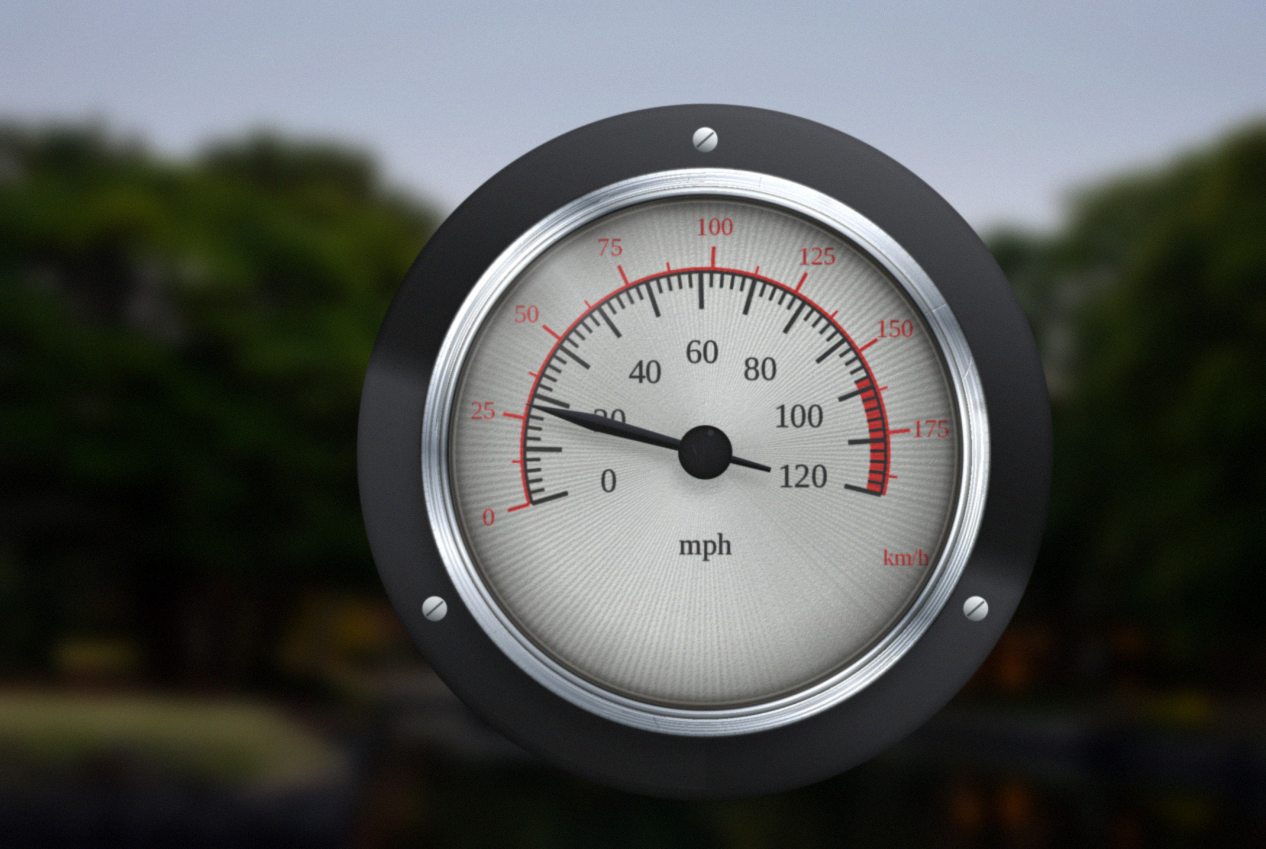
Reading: value=18 unit=mph
